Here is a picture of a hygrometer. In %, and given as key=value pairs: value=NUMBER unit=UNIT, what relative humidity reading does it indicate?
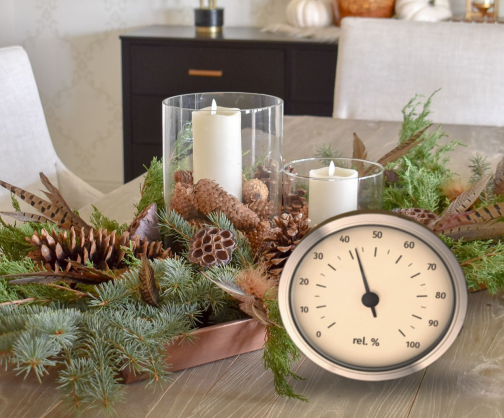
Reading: value=42.5 unit=%
